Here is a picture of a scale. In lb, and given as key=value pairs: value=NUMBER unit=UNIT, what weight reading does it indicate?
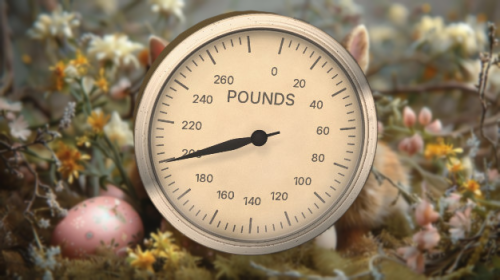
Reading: value=200 unit=lb
